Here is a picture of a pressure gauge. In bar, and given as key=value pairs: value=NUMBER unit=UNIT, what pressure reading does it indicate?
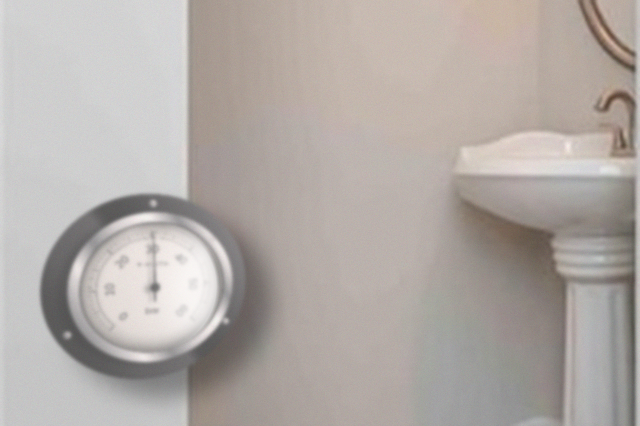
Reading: value=30 unit=bar
